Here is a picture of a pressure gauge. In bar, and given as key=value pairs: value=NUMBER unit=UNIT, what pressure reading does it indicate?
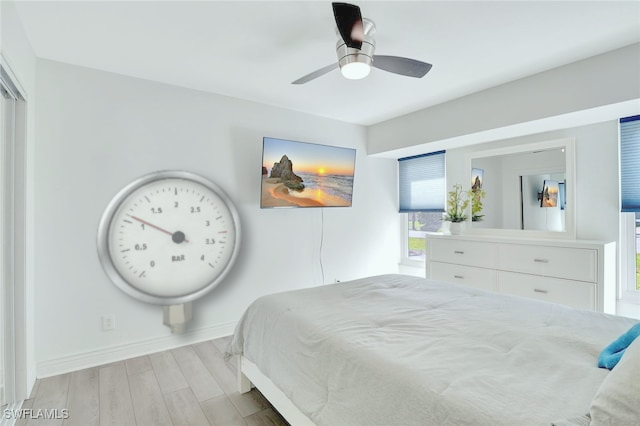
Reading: value=1.1 unit=bar
